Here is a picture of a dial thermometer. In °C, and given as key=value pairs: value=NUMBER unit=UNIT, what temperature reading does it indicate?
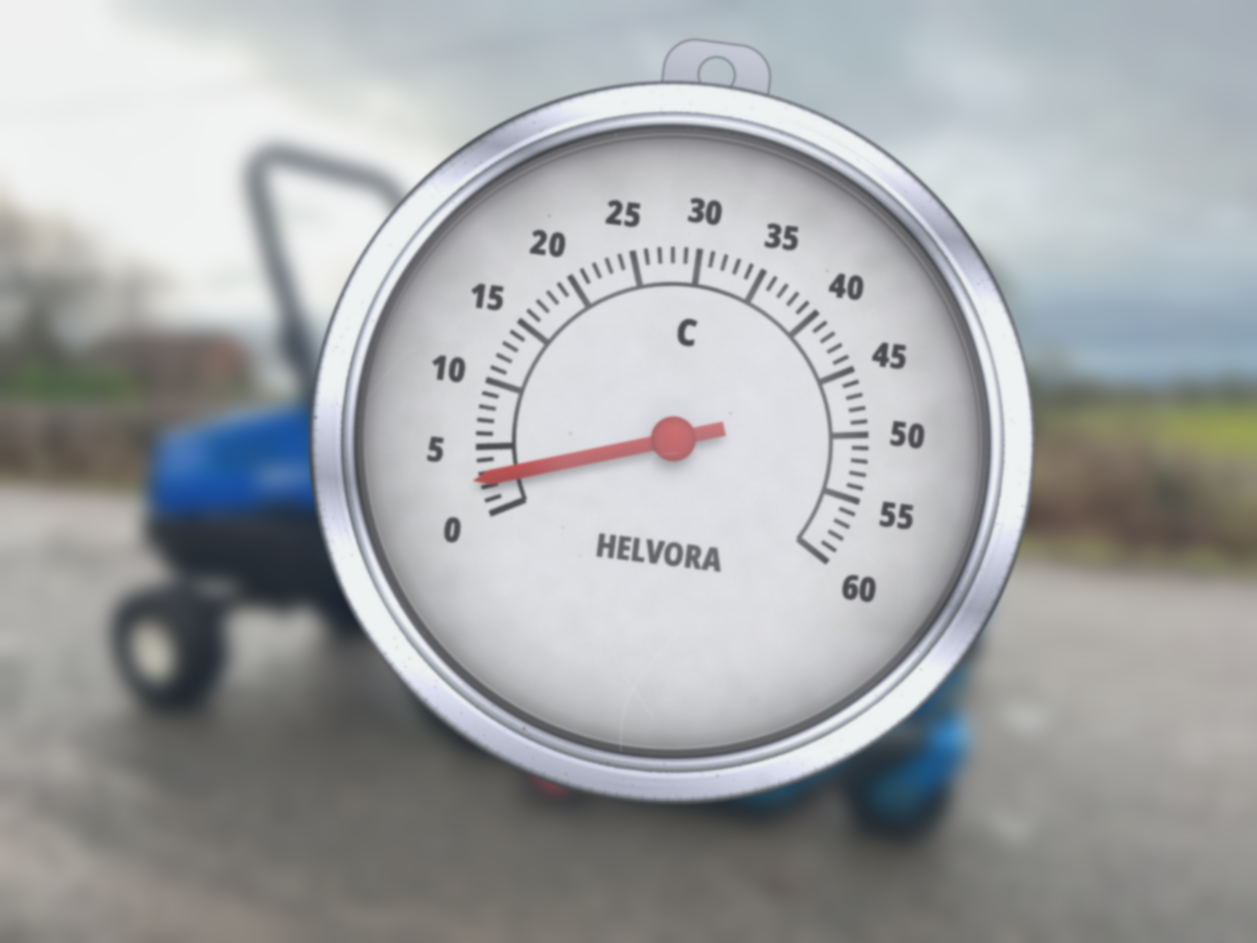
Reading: value=2.5 unit=°C
